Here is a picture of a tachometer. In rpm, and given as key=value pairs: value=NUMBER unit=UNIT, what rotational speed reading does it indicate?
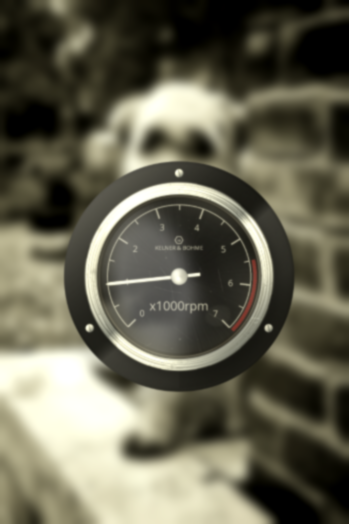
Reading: value=1000 unit=rpm
